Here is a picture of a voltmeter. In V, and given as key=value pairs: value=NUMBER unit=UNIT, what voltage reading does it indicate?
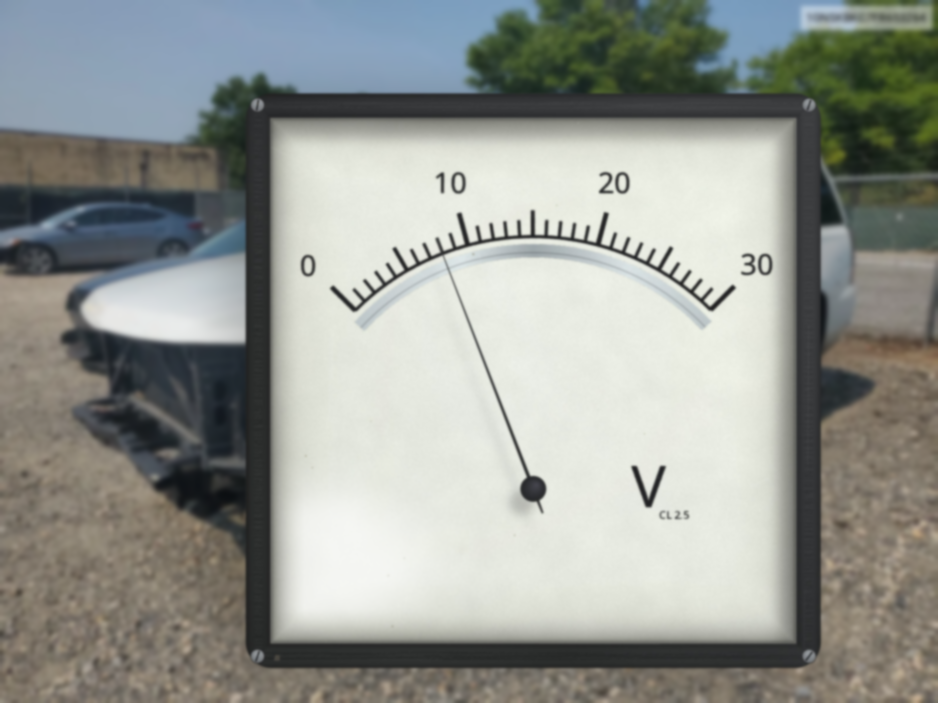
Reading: value=8 unit=V
